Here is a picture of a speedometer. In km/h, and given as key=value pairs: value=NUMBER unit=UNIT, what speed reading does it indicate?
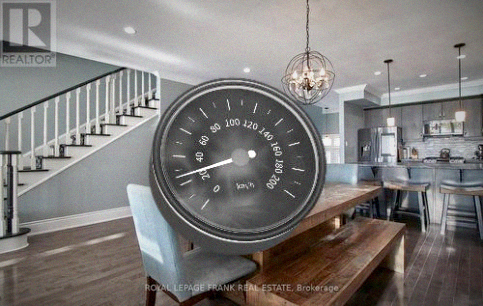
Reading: value=25 unit=km/h
